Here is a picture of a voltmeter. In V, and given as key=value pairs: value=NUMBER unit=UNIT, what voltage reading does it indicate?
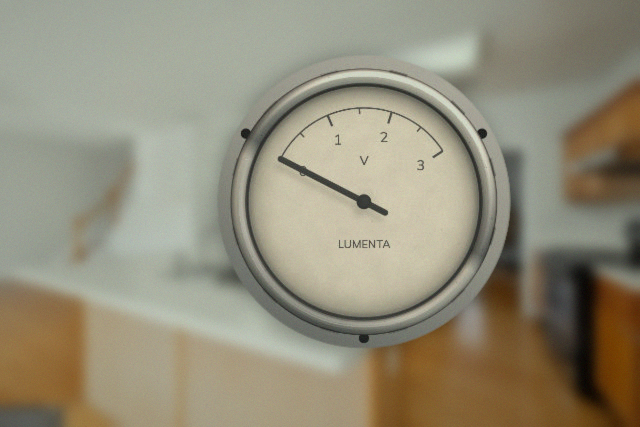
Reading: value=0 unit=V
